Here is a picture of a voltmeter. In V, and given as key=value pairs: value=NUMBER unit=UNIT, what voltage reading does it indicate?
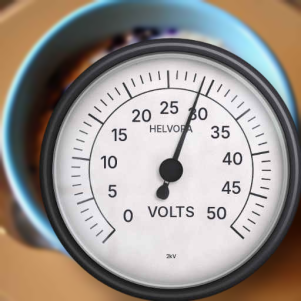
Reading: value=29 unit=V
